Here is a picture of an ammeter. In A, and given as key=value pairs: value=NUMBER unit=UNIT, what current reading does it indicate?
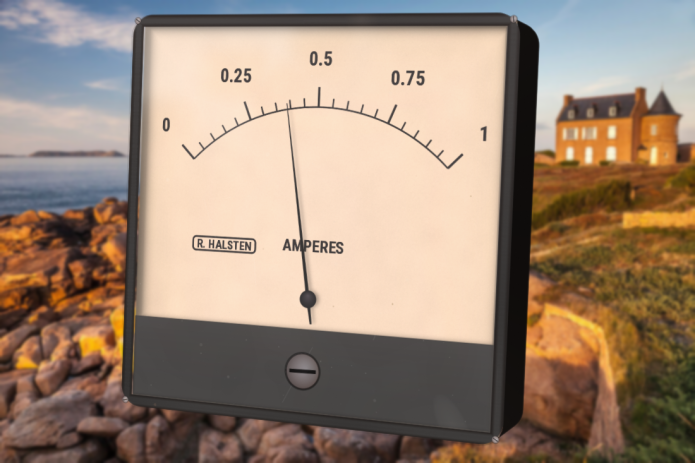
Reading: value=0.4 unit=A
